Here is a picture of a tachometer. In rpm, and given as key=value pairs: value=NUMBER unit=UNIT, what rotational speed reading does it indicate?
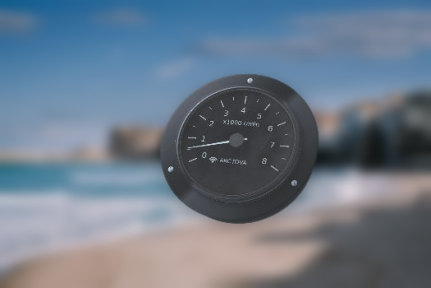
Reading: value=500 unit=rpm
